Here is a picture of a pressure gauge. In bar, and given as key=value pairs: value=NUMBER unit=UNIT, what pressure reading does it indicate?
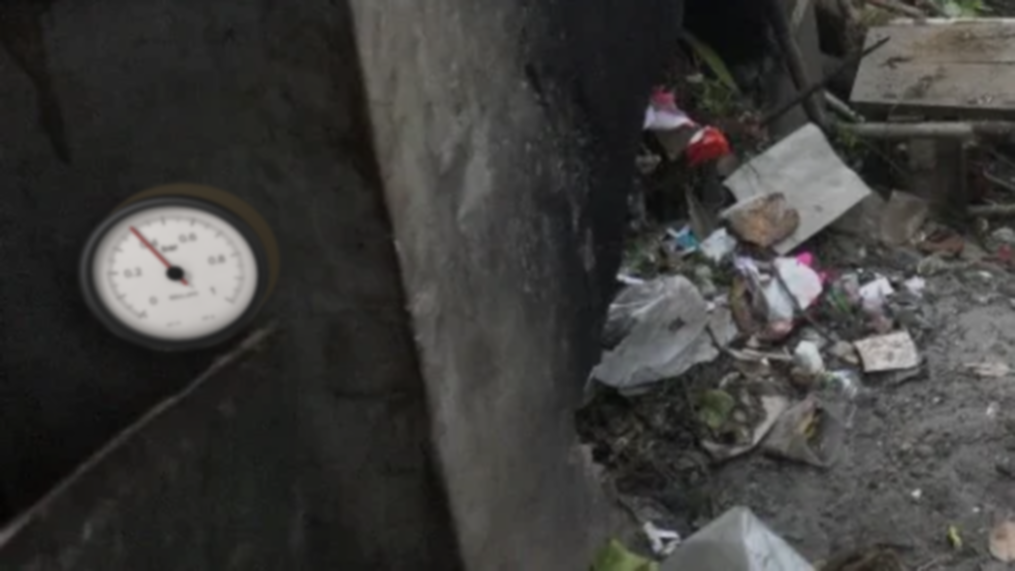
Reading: value=0.4 unit=bar
